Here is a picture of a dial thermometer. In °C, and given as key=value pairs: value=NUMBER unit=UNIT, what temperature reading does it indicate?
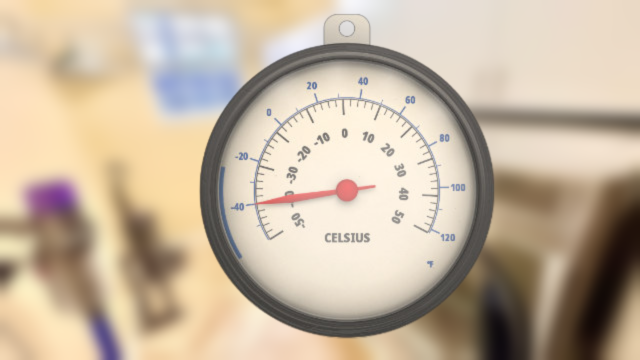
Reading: value=-40 unit=°C
